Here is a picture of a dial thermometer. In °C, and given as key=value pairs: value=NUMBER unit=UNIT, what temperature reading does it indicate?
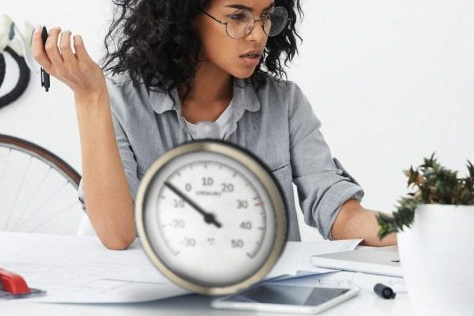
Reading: value=-5 unit=°C
